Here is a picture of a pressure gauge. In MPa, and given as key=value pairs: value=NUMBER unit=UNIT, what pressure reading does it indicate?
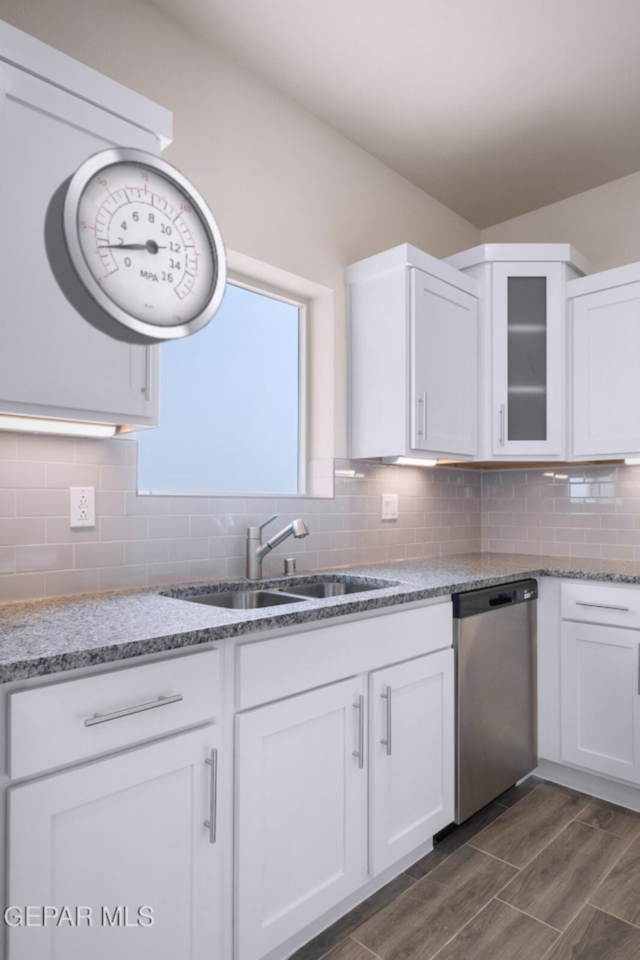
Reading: value=1.5 unit=MPa
